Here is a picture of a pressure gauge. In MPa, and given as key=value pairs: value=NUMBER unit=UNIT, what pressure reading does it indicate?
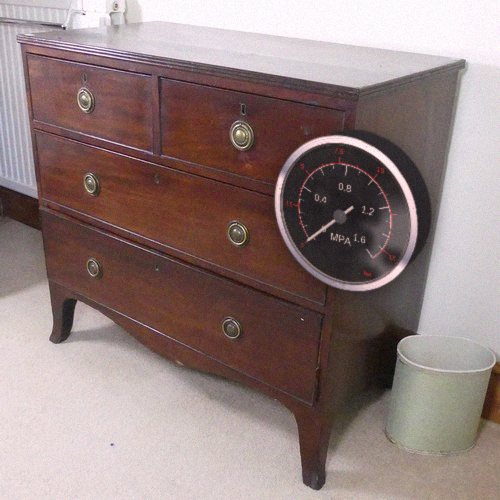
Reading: value=0 unit=MPa
